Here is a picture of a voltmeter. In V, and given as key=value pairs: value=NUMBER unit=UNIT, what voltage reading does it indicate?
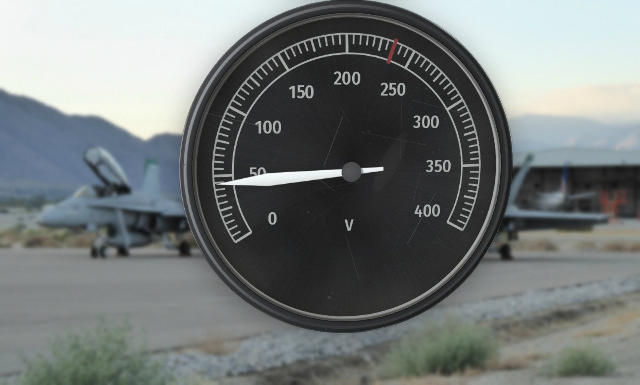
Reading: value=45 unit=V
